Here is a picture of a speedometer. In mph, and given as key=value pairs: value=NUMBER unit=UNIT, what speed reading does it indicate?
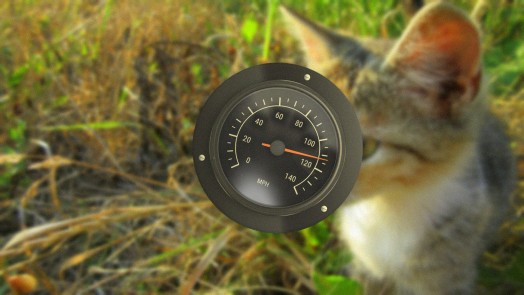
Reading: value=112.5 unit=mph
